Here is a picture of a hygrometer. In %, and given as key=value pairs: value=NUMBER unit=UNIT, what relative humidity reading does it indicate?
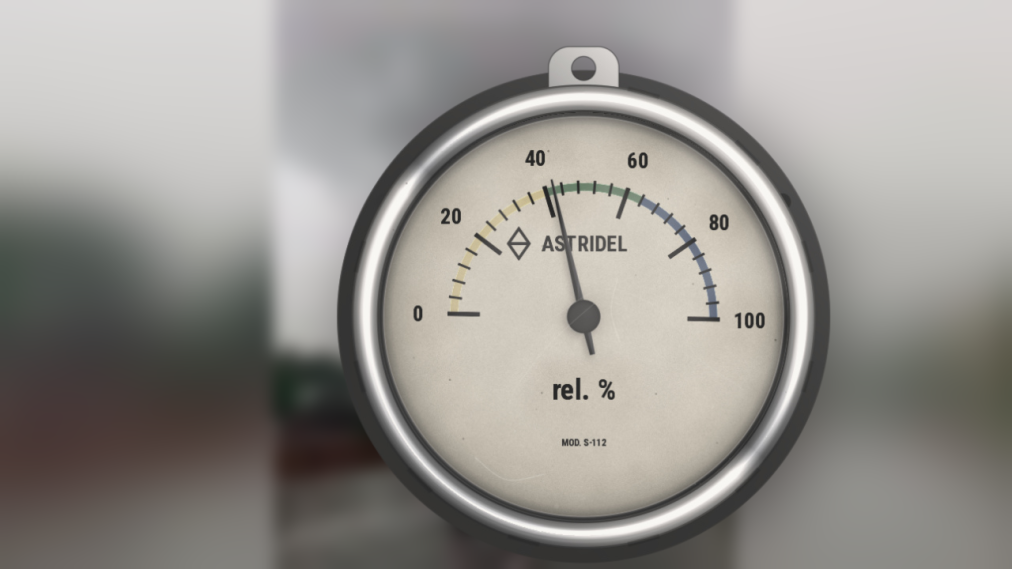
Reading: value=42 unit=%
